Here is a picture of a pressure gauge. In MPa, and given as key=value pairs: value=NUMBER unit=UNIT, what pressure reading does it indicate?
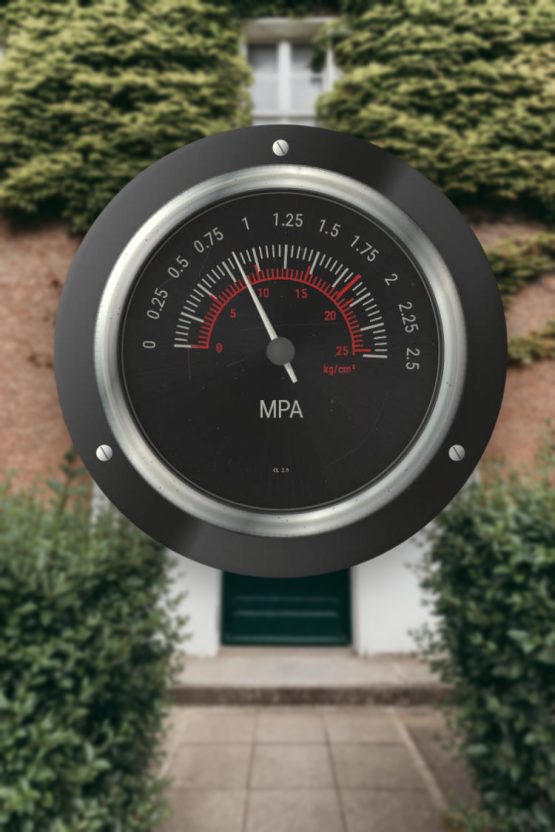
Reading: value=0.85 unit=MPa
